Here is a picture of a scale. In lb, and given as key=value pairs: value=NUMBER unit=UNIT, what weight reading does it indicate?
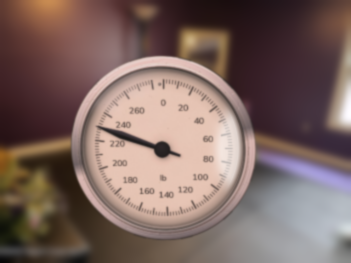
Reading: value=230 unit=lb
